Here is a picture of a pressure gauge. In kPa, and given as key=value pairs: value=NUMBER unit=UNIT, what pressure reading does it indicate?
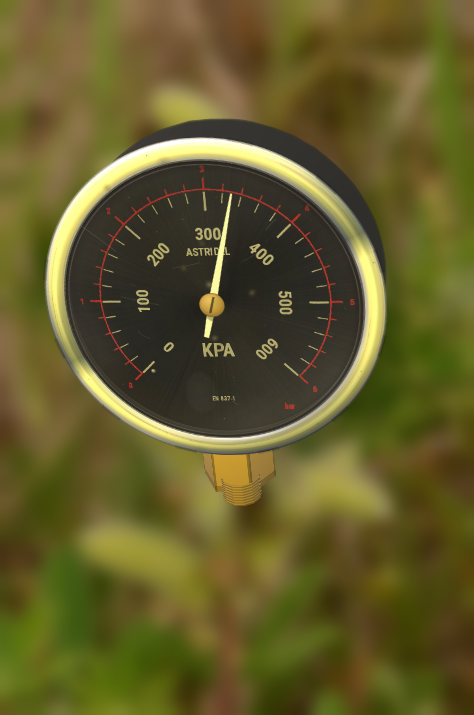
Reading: value=330 unit=kPa
